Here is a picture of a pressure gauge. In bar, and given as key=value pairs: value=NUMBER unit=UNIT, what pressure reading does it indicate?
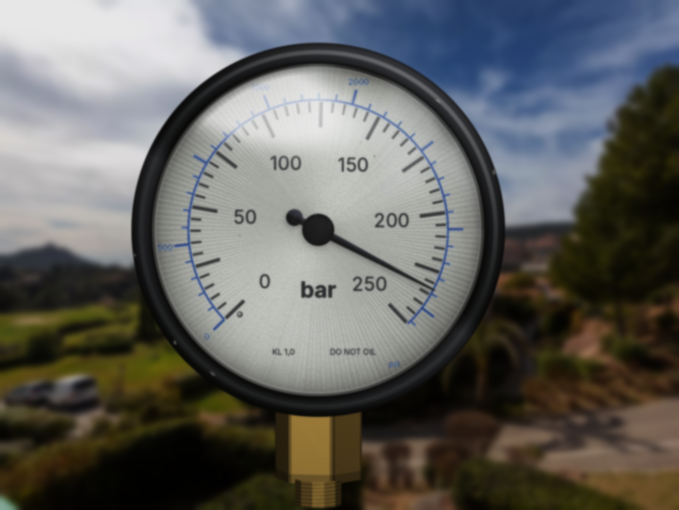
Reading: value=232.5 unit=bar
